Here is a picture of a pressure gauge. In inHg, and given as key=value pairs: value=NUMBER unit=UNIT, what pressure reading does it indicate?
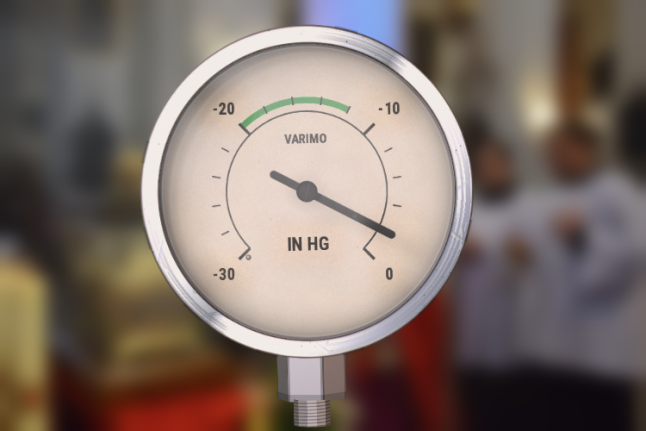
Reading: value=-2 unit=inHg
